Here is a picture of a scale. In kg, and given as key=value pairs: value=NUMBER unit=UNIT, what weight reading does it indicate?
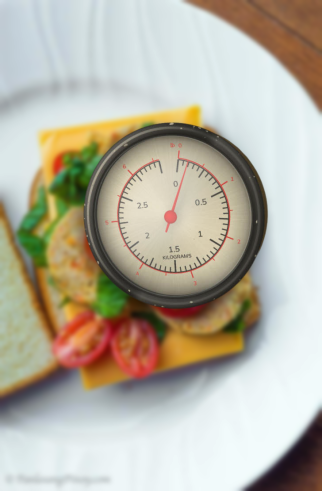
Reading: value=0.1 unit=kg
